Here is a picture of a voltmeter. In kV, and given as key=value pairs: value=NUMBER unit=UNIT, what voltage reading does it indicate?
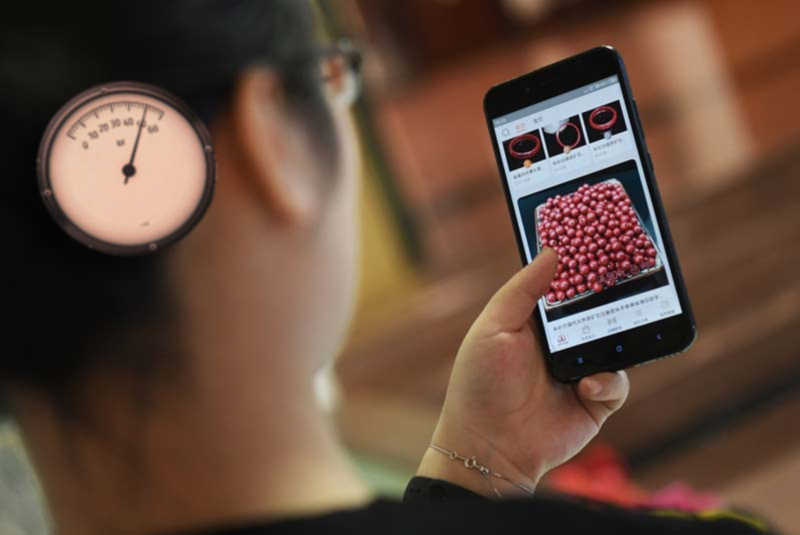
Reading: value=50 unit=kV
